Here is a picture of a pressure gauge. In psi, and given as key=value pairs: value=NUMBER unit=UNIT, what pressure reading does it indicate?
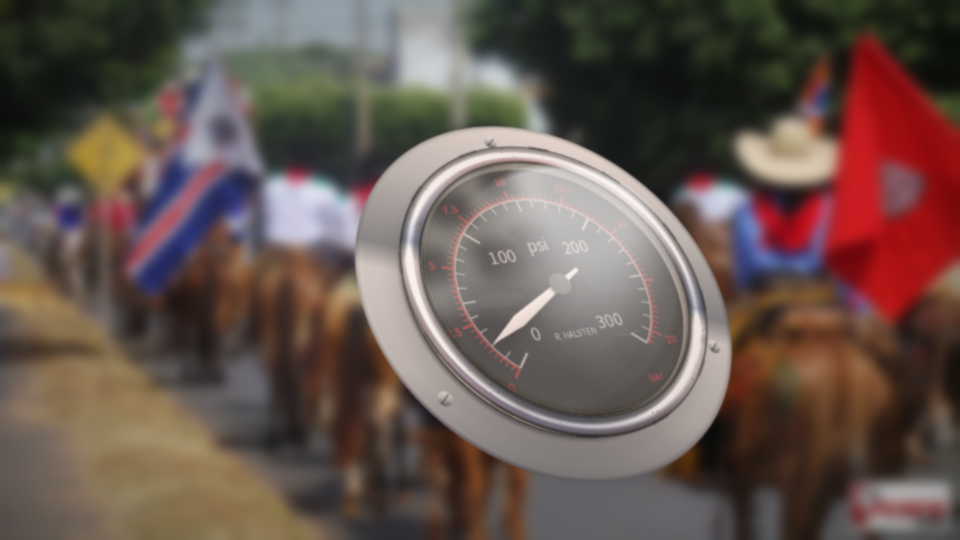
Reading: value=20 unit=psi
